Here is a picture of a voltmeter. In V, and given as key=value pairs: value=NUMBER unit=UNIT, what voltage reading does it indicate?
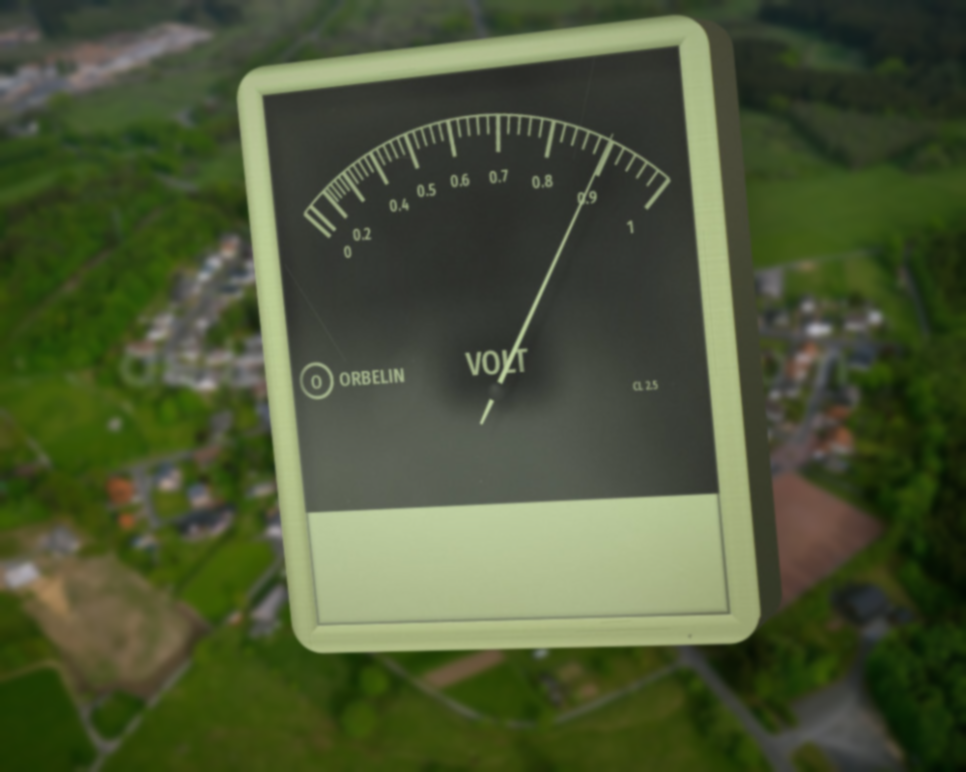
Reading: value=0.9 unit=V
